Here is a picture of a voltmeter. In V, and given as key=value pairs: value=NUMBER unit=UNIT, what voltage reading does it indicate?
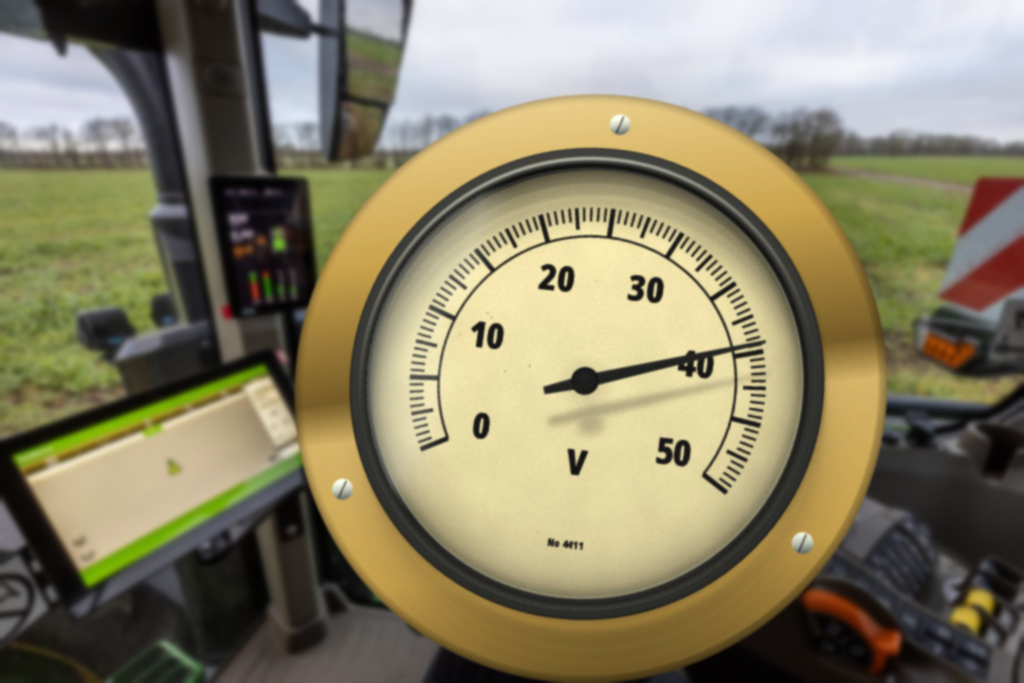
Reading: value=39.5 unit=V
